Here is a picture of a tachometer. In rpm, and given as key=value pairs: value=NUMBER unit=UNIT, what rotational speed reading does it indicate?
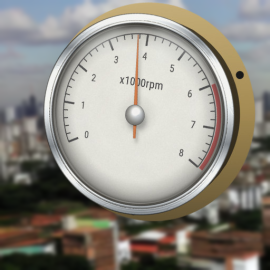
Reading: value=3800 unit=rpm
